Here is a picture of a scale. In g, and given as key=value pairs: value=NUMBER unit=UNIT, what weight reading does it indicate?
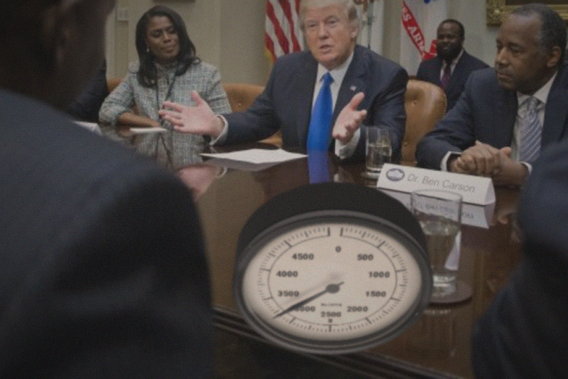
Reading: value=3250 unit=g
